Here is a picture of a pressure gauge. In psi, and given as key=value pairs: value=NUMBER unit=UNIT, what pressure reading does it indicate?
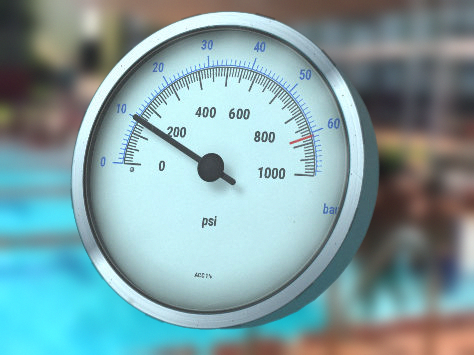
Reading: value=150 unit=psi
